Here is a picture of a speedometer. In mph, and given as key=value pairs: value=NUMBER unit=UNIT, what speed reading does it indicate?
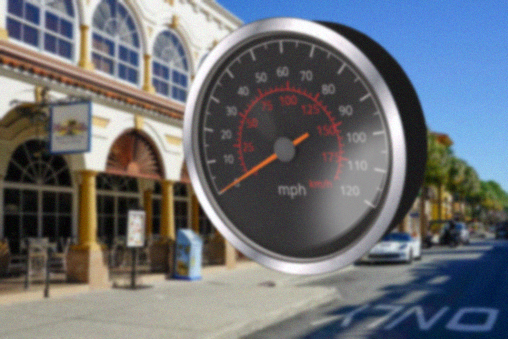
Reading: value=0 unit=mph
